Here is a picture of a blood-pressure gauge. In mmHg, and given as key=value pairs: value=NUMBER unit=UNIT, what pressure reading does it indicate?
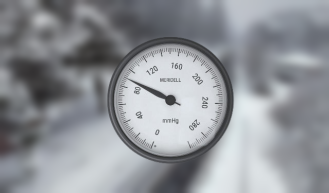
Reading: value=90 unit=mmHg
